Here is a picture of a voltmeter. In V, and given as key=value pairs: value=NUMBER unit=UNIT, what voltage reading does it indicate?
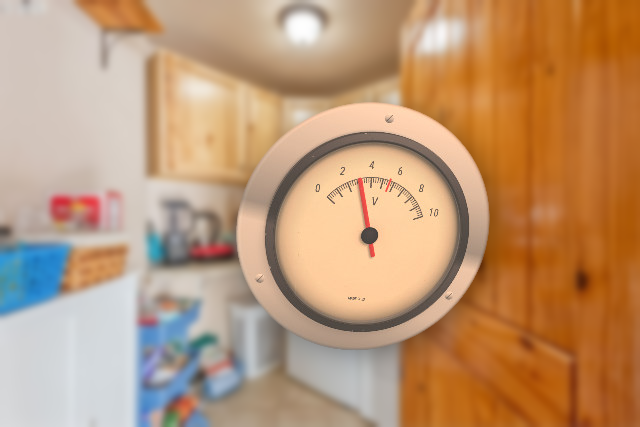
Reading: value=3 unit=V
